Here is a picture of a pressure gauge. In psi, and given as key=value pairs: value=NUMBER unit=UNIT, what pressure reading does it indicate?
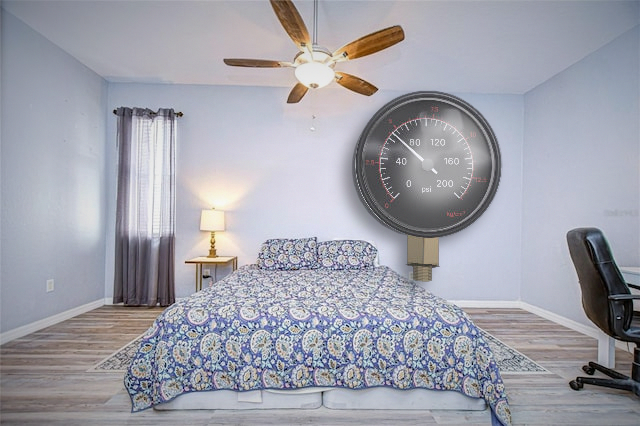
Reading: value=65 unit=psi
